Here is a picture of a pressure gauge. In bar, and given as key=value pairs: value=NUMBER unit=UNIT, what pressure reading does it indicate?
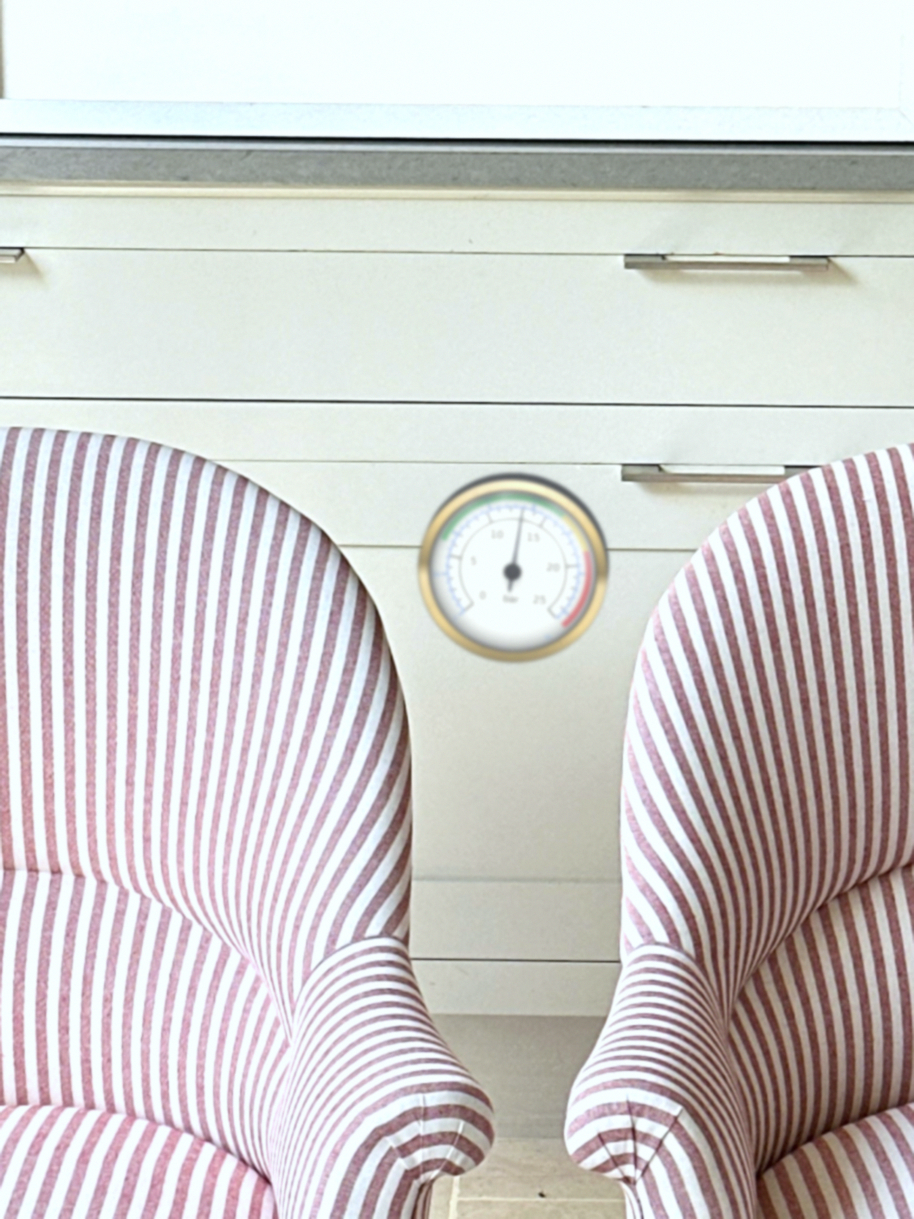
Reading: value=13 unit=bar
